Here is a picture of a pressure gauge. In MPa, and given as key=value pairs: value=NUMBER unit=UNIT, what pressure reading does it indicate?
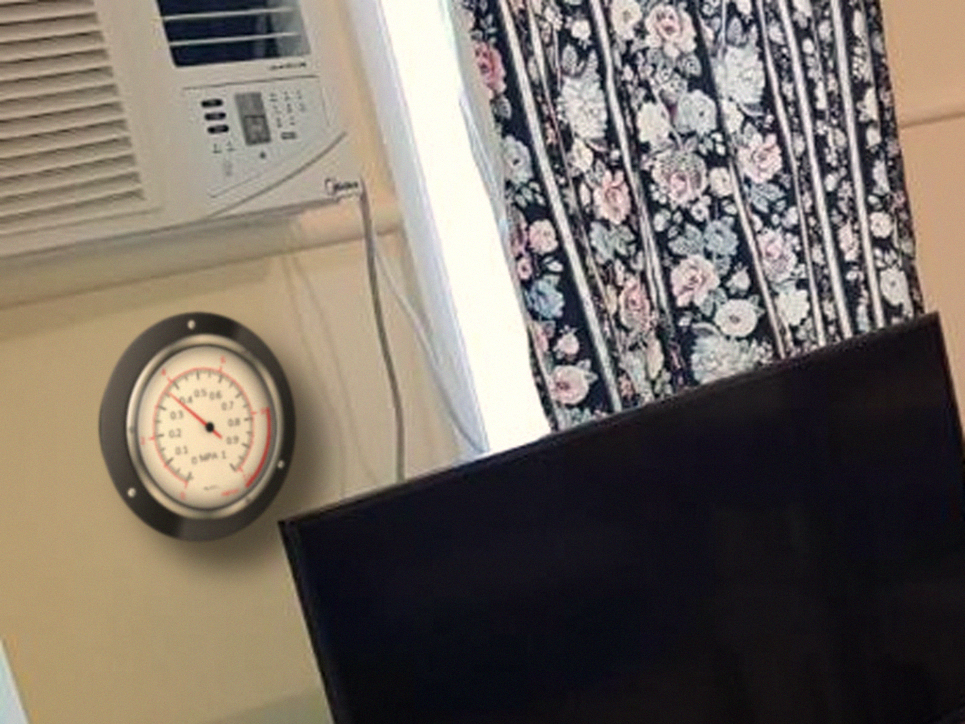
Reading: value=0.35 unit=MPa
